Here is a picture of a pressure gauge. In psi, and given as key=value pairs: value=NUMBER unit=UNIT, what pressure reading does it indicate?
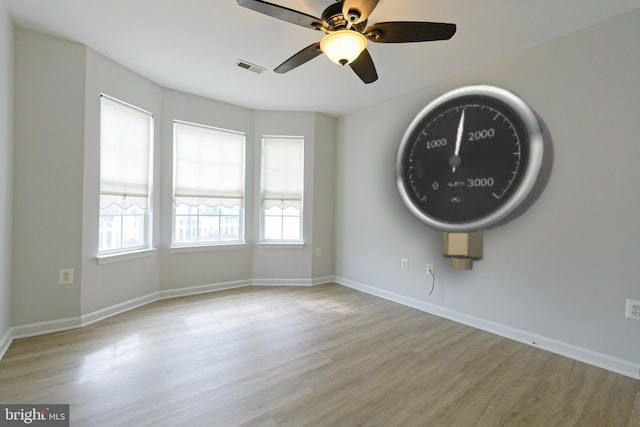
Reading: value=1600 unit=psi
